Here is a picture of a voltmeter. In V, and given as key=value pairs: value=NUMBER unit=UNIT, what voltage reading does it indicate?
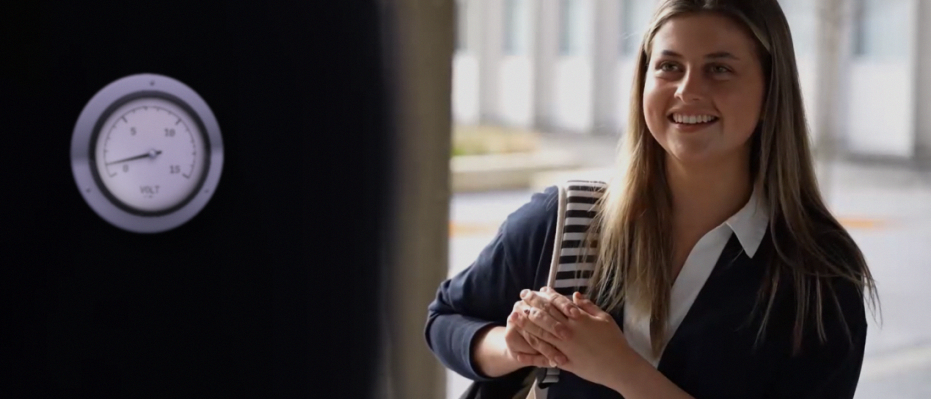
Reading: value=1 unit=V
